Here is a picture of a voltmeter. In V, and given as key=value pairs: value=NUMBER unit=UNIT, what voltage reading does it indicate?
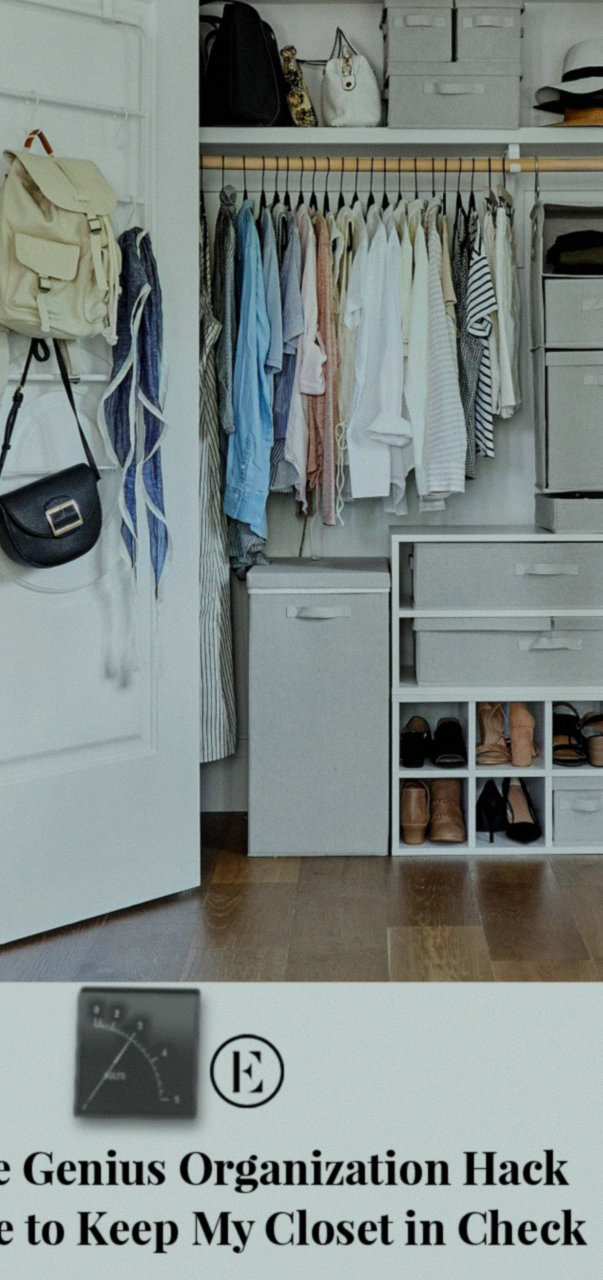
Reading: value=3 unit=V
